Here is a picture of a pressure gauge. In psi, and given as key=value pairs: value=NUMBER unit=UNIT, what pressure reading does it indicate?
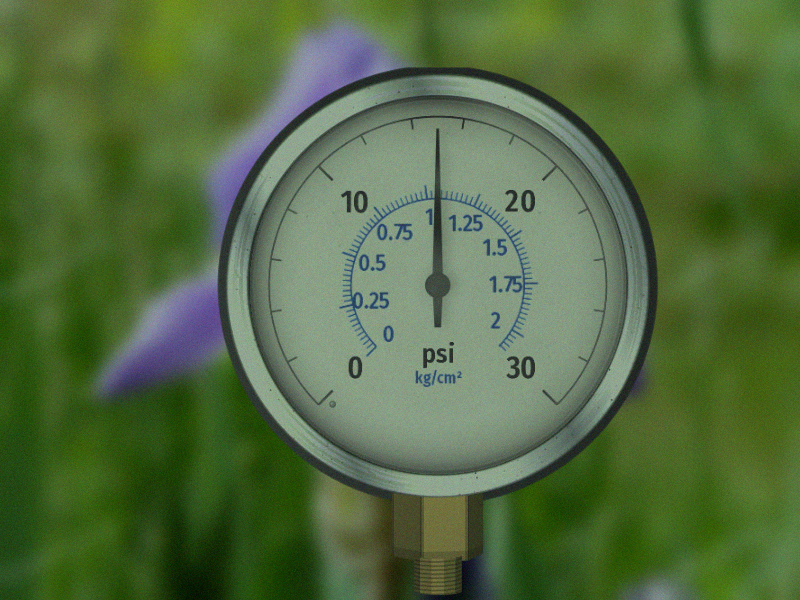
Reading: value=15 unit=psi
